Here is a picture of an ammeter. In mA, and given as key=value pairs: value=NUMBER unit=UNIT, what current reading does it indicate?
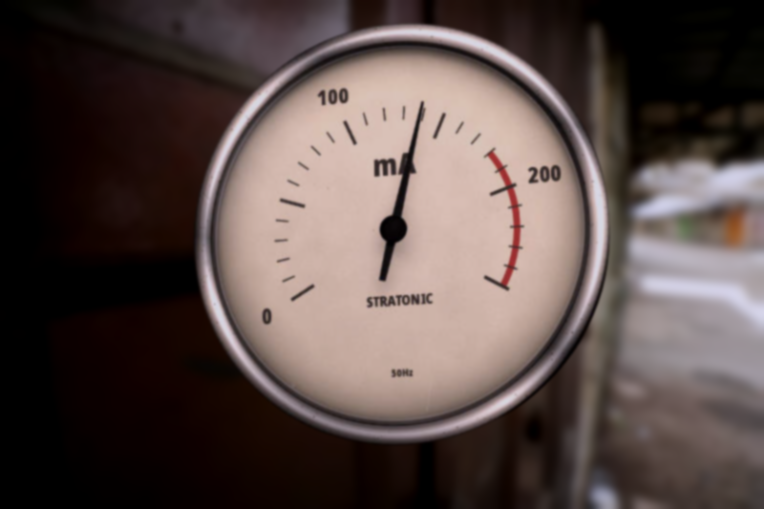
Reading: value=140 unit=mA
